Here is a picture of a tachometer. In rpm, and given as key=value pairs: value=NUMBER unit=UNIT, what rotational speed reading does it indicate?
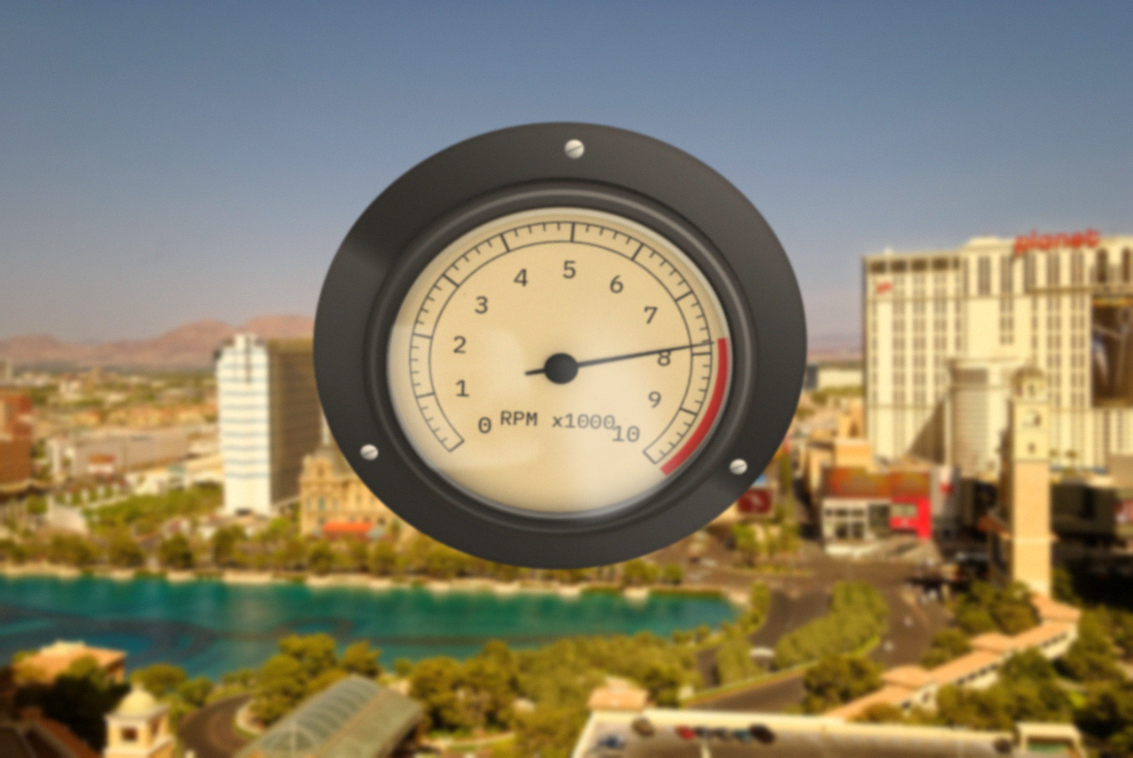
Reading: value=7800 unit=rpm
